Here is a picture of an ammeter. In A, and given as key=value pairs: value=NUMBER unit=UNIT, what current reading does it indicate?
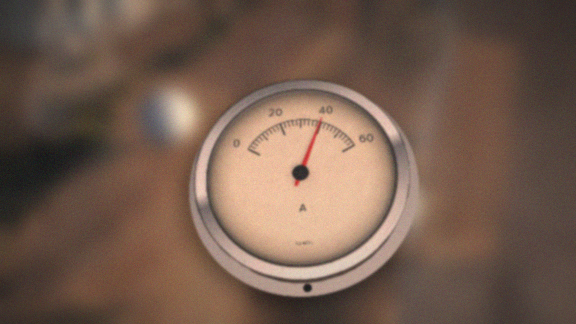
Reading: value=40 unit=A
